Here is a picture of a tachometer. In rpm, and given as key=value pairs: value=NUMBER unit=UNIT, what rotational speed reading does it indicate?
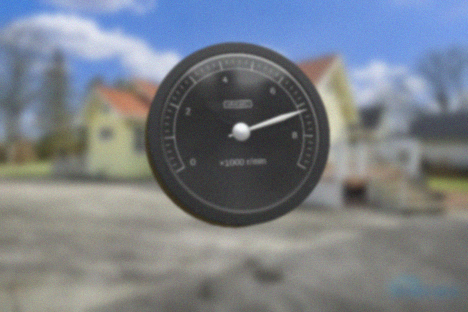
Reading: value=7200 unit=rpm
